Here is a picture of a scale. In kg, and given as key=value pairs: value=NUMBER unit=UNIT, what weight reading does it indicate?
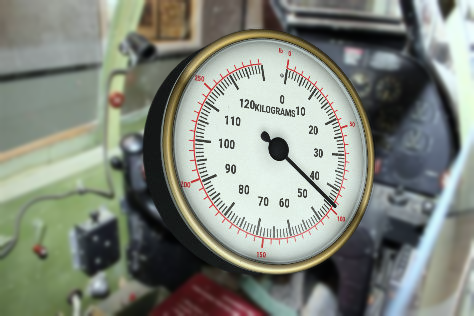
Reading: value=45 unit=kg
